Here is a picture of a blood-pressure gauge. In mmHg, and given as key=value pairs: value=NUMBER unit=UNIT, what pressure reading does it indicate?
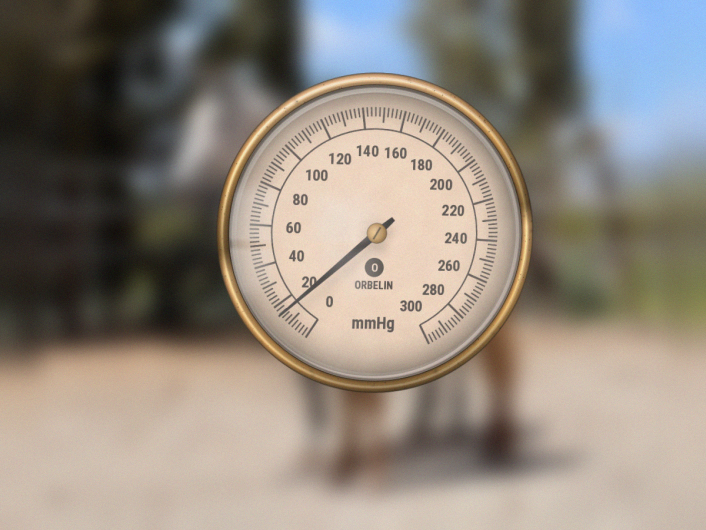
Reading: value=16 unit=mmHg
